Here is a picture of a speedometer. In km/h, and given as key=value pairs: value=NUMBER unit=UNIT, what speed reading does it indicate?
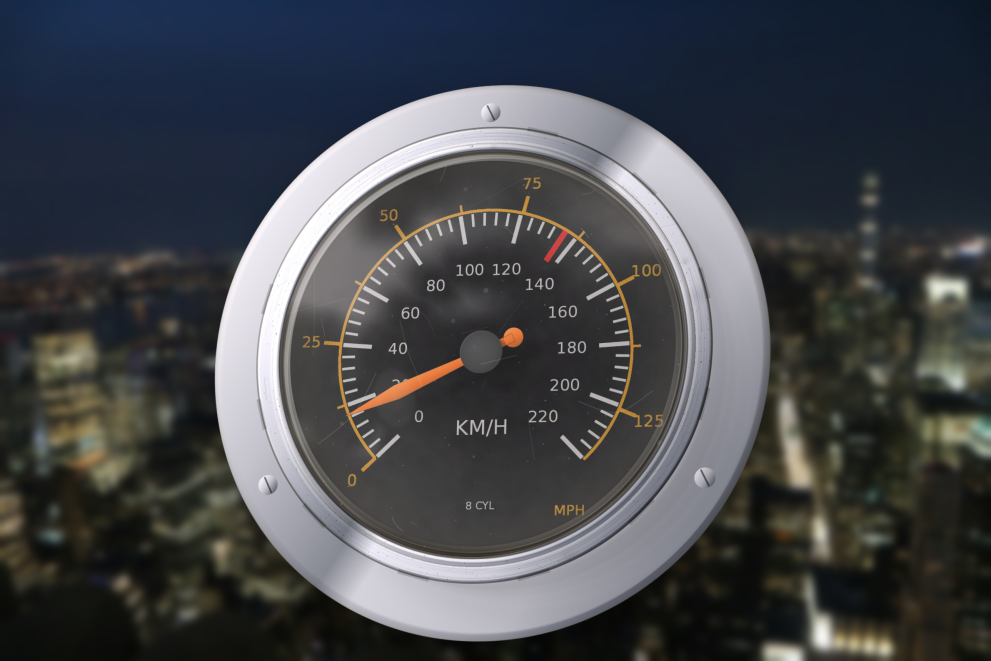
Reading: value=16 unit=km/h
